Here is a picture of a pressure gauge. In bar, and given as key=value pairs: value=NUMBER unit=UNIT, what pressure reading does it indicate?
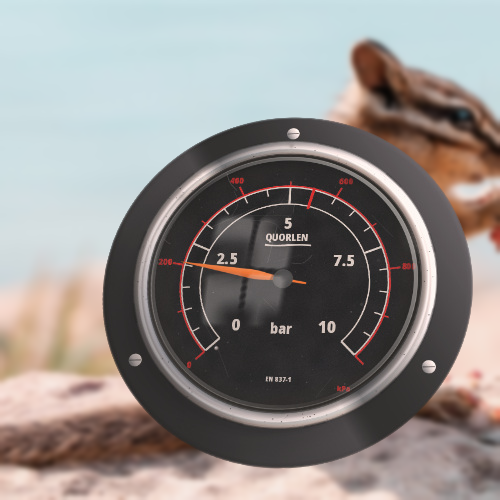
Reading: value=2 unit=bar
